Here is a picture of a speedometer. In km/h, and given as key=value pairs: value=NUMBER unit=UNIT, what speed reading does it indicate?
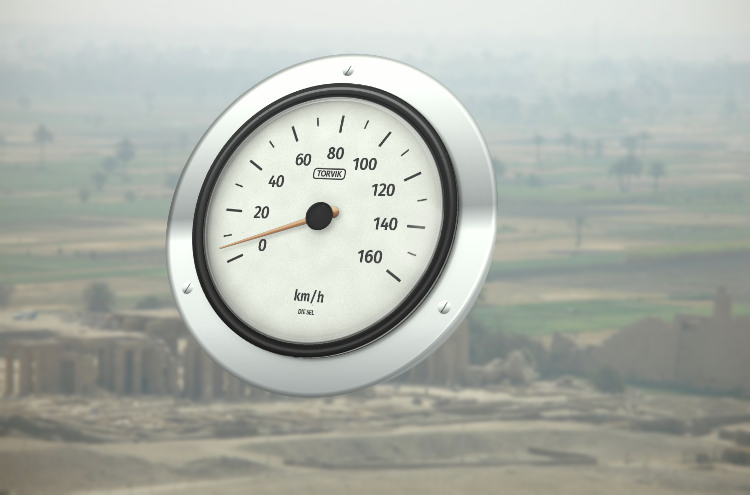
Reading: value=5 unit=km/h
